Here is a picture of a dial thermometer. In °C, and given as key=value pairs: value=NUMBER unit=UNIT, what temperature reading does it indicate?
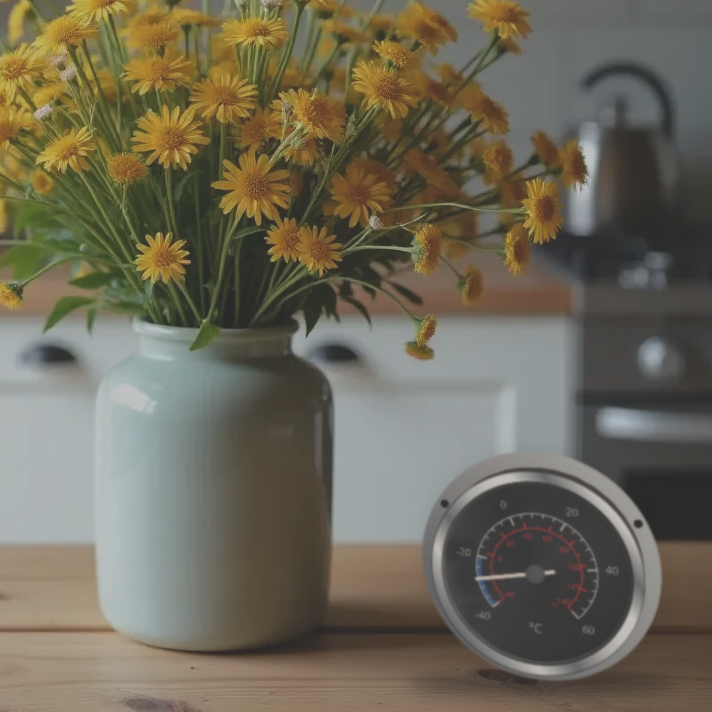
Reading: value=-28 unit=°C
